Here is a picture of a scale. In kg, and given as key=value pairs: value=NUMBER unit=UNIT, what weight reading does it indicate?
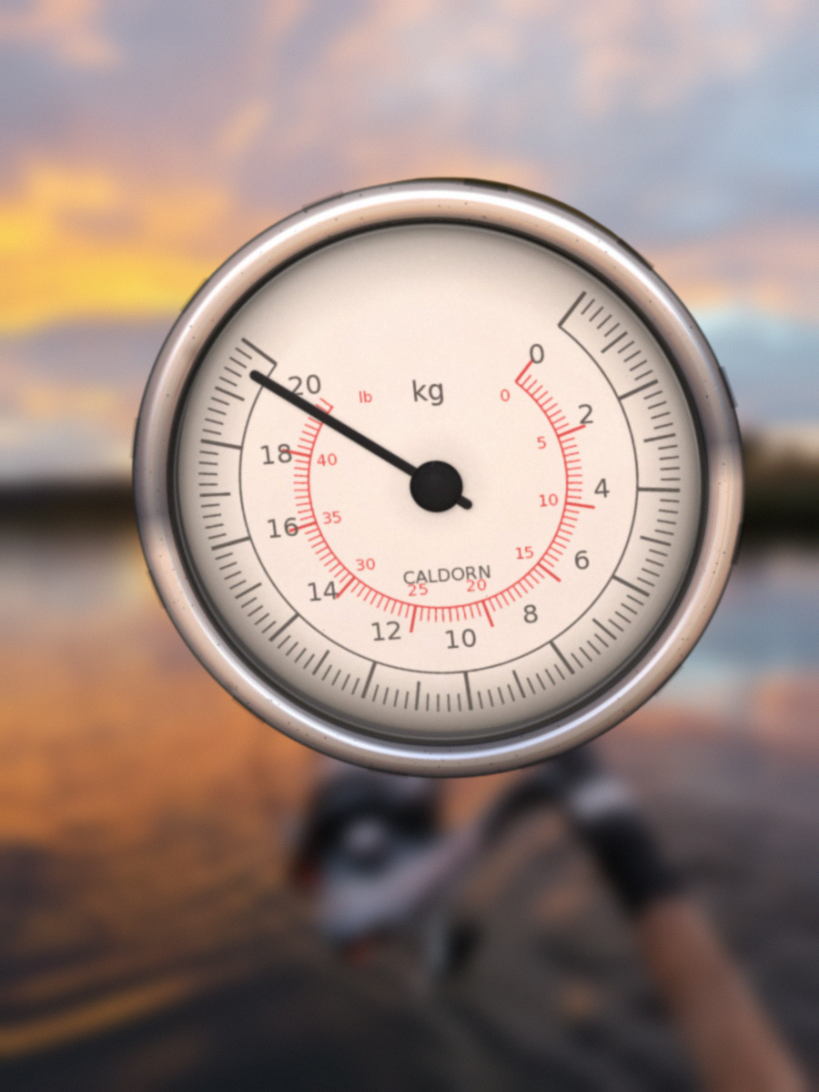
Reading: value=19.6 unit=kg
